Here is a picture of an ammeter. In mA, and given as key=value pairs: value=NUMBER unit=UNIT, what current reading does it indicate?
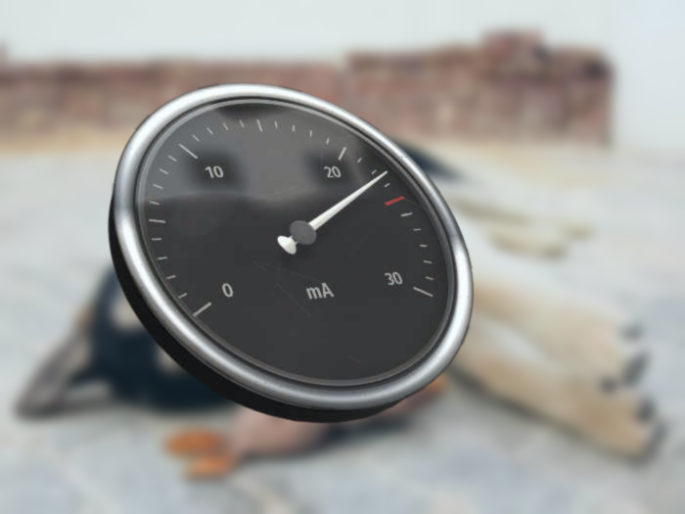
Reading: value=22.5 unit=mA
